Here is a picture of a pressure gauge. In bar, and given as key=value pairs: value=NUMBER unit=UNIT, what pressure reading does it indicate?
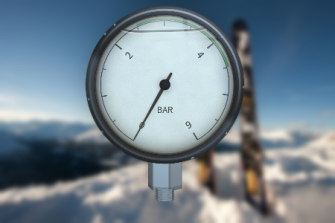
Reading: value=0 unit=bar
